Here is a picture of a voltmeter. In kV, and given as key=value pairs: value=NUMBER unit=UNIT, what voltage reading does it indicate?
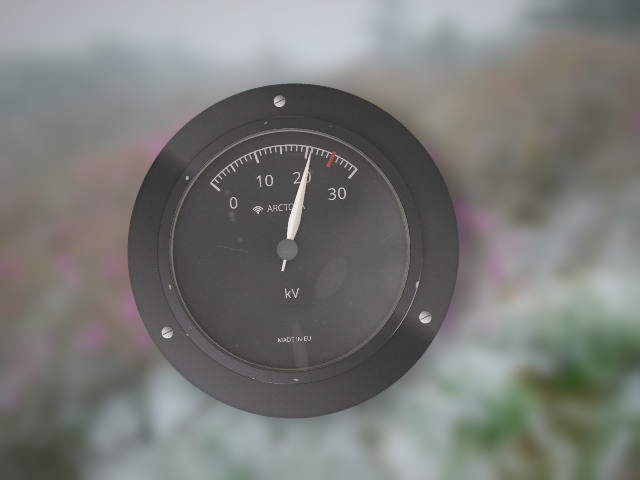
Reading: value=21 unit=kV
